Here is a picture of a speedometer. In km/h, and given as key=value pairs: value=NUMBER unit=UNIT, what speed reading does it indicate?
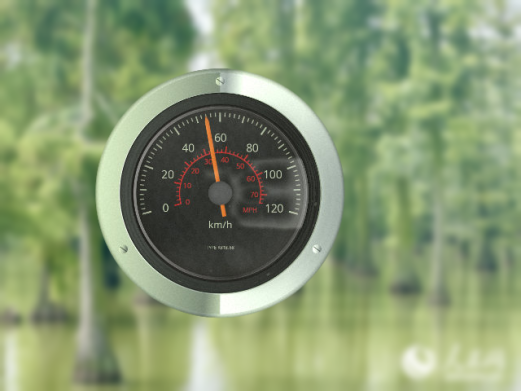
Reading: value=54 unit=km/h
